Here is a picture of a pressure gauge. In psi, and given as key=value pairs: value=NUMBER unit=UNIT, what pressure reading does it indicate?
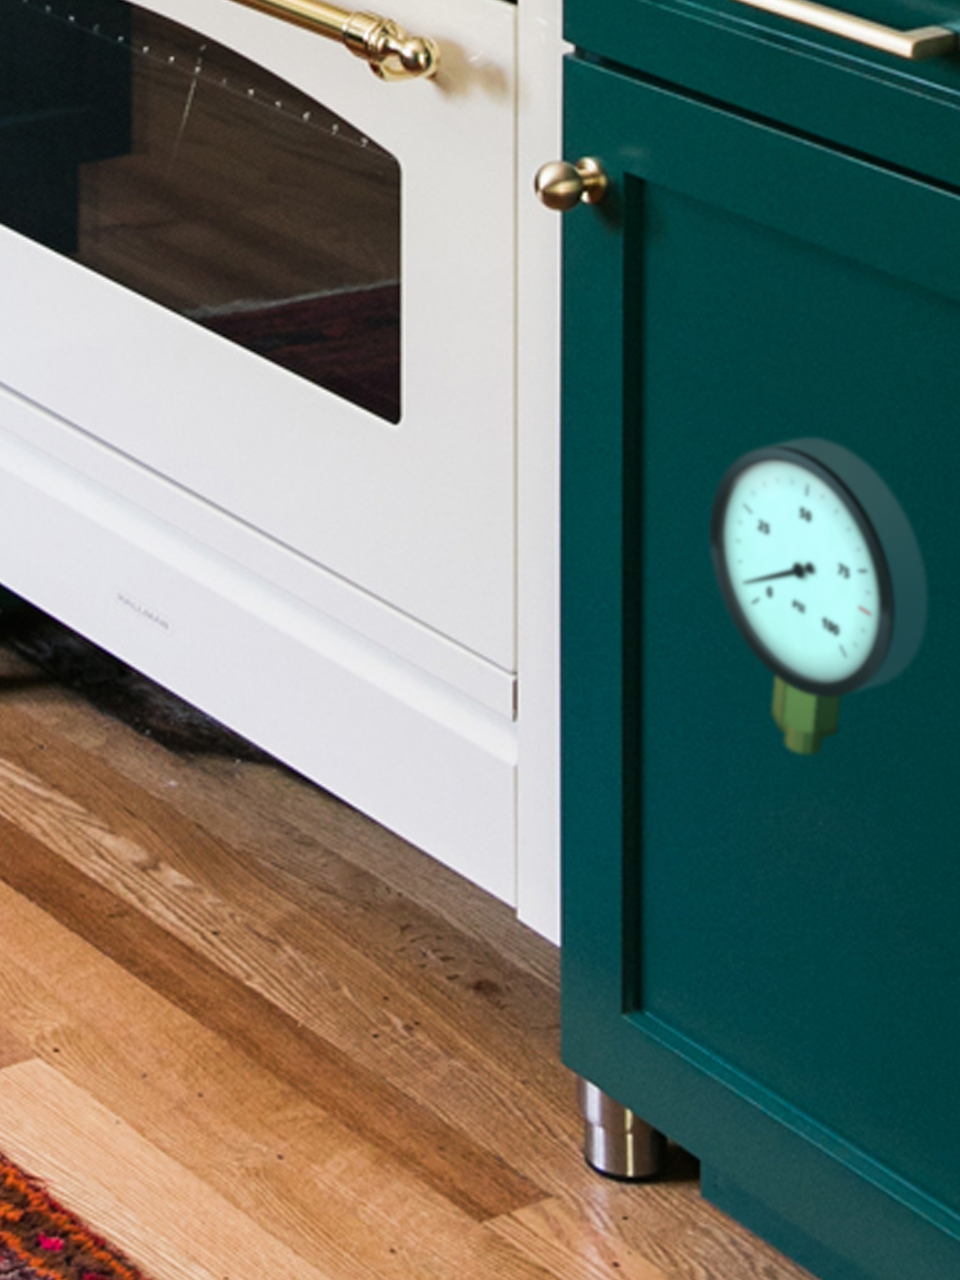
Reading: value=5 unit=psi
